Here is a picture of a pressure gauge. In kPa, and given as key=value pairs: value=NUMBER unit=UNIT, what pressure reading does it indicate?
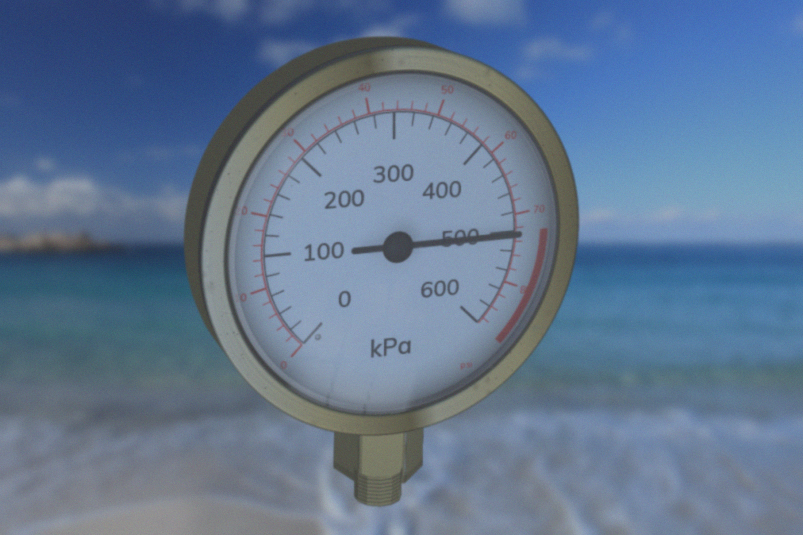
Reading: value=500 unit=kPa
